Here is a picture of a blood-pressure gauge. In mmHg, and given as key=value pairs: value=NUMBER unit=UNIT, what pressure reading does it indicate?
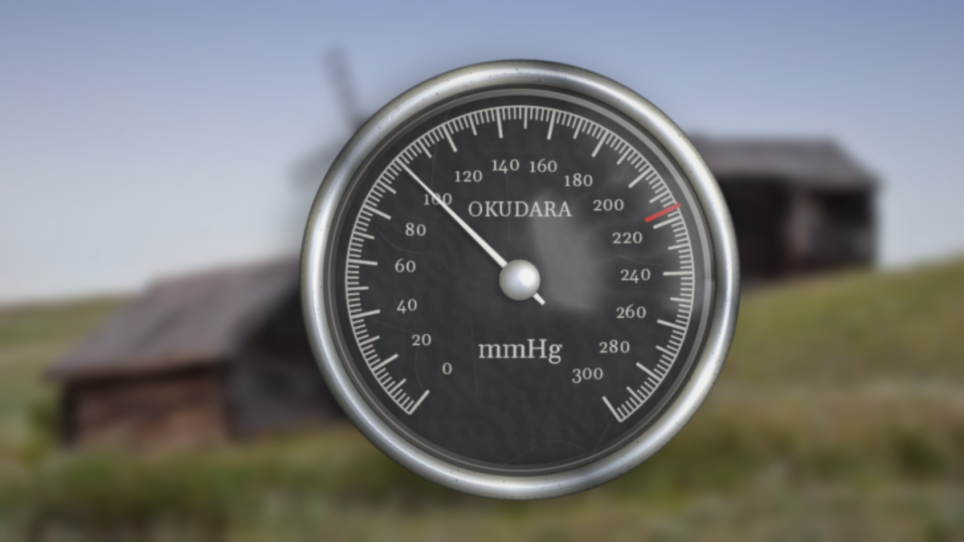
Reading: value=100 unit=mmHg
